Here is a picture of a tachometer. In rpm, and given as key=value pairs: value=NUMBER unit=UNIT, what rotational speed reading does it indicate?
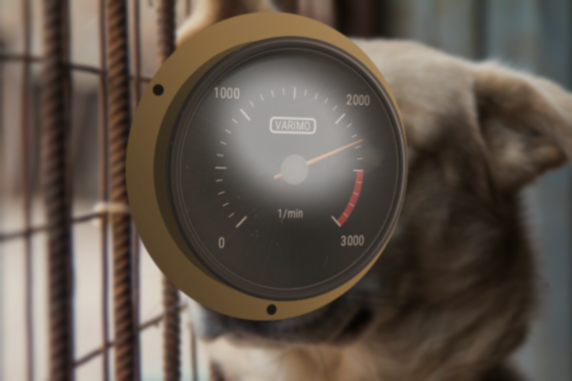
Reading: value=2250 unit=rpm
